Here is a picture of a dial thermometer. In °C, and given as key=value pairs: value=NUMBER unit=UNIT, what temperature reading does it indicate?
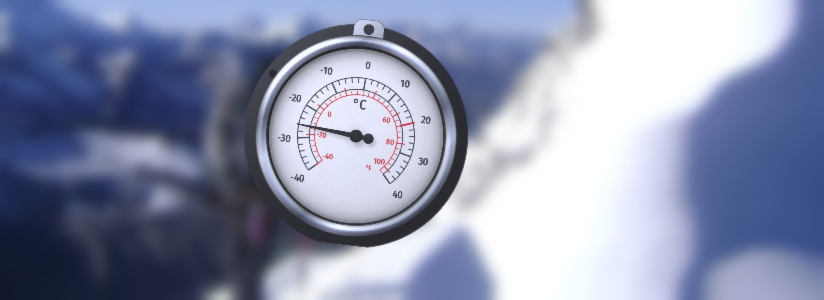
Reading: value=-26 unit=°C
